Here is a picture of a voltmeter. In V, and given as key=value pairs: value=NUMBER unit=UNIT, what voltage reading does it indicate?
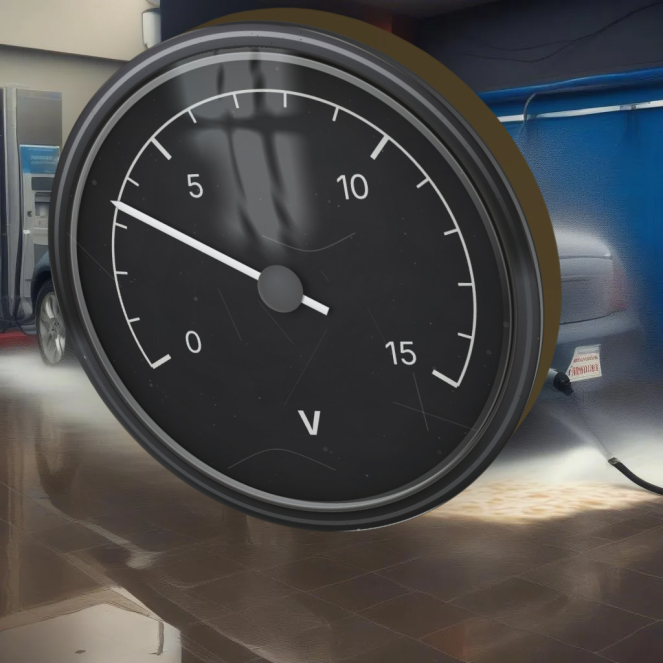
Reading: value=3.5 unit=V
